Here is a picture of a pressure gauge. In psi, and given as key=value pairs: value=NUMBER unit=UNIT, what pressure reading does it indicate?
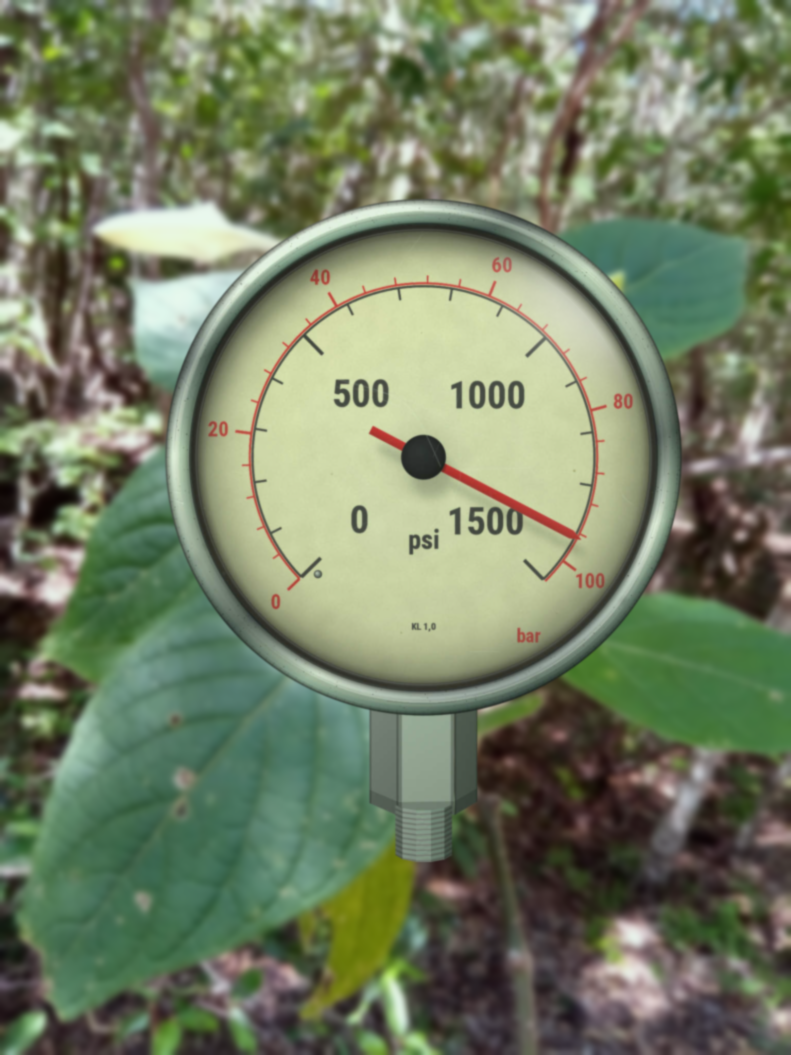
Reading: value=1400 unit=psi
